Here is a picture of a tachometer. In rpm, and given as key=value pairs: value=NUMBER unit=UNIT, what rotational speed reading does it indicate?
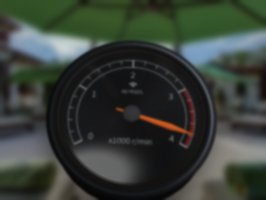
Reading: value=3800 unit=rpm
